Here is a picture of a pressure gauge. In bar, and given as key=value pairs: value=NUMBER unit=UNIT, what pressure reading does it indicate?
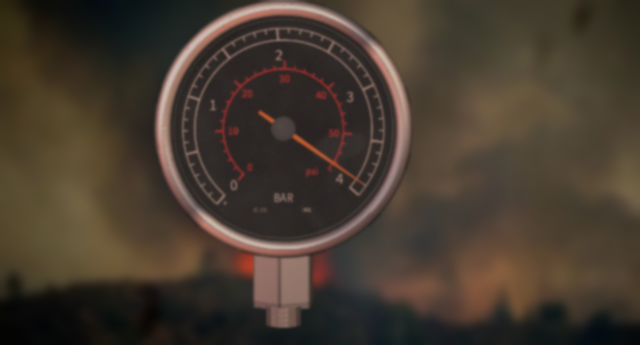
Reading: value=3.9 unit=bar
